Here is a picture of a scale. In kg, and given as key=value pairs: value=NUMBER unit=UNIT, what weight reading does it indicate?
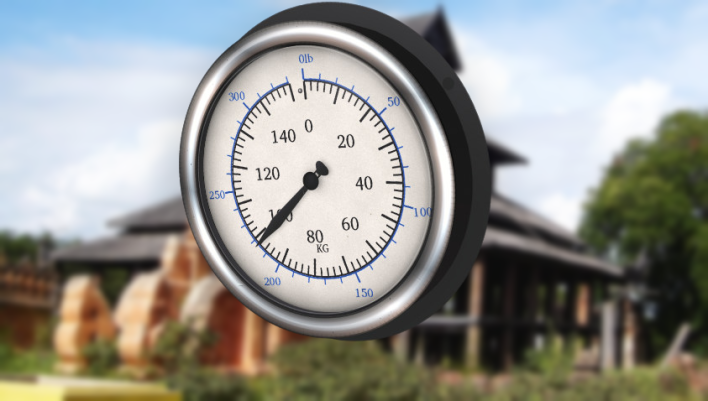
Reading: value=98 unit=kg
